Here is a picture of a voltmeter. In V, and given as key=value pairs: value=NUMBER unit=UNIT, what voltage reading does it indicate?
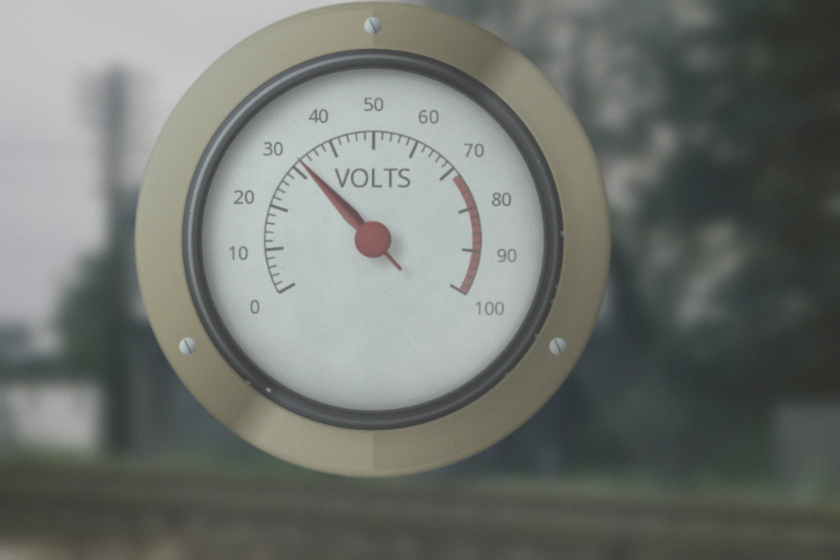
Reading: value=32 unit=V
